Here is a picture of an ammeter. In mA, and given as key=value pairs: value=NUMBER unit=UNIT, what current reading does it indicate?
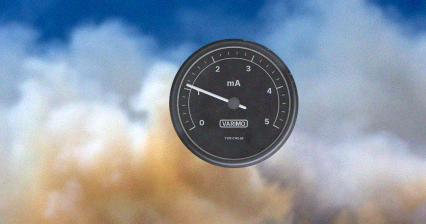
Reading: value=1.1 unit=mA
